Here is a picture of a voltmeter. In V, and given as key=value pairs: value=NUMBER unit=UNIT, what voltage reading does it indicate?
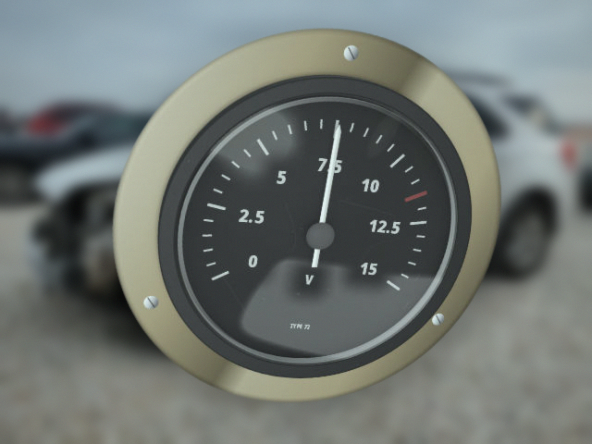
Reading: value=7.5 unit=V
